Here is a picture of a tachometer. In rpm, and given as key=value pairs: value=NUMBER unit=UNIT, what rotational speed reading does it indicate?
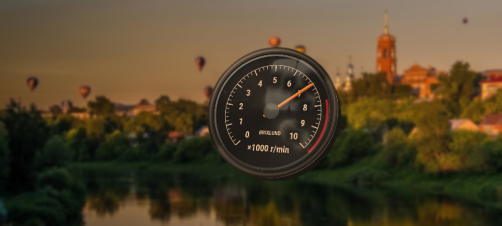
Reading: value=7000 unit=rpm
